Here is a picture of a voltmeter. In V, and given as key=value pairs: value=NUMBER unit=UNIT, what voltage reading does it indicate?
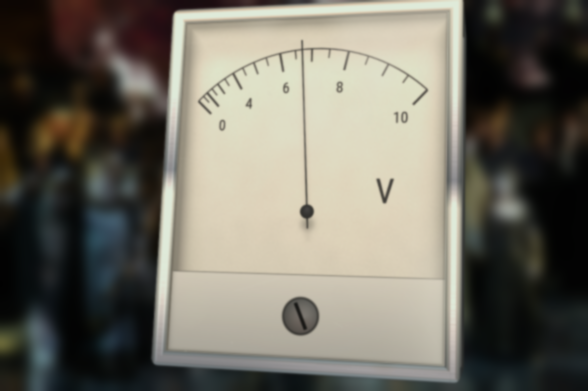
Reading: value=6.75 unit=V
